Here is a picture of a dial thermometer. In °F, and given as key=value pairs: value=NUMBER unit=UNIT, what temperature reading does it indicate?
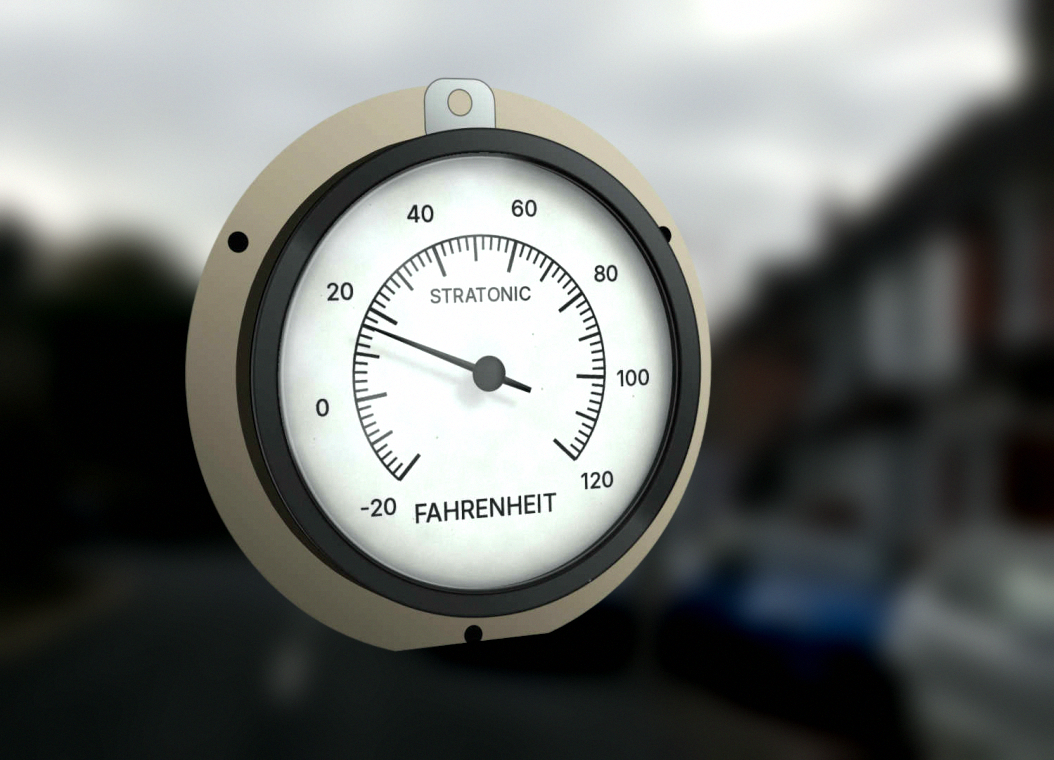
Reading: value=16 unit=°F
